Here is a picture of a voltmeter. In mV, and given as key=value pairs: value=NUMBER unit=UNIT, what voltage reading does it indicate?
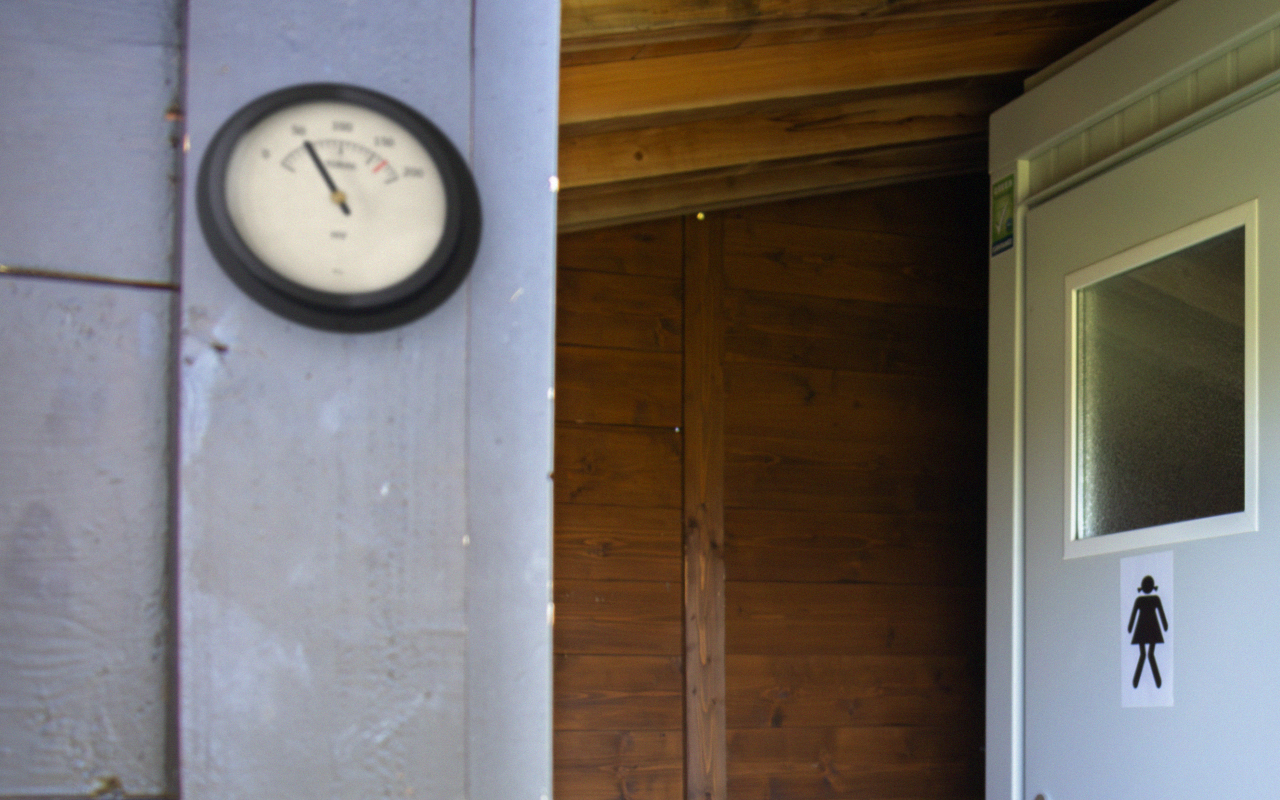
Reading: value=50 unit=mV
